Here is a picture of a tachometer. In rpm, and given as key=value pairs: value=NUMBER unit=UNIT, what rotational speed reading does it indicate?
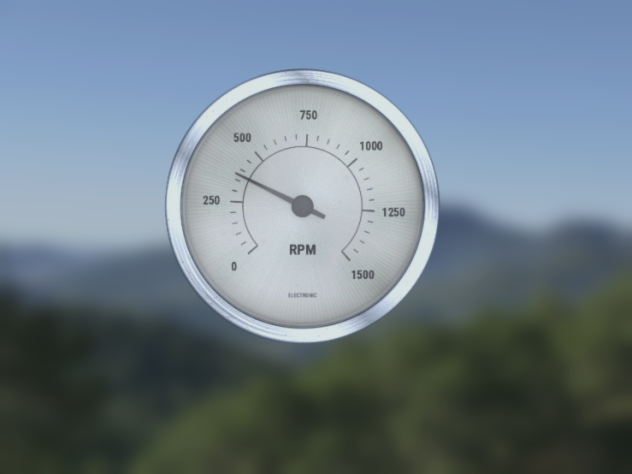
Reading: value=375 unit=rpm
